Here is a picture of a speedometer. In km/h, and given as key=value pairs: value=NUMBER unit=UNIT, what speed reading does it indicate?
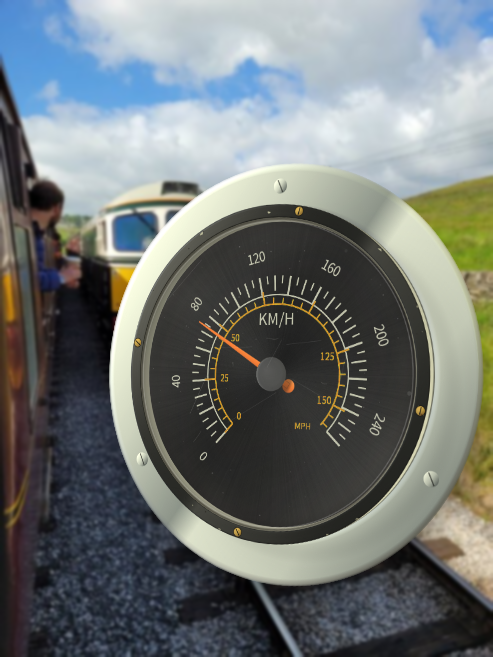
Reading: value=75 unit=km/h
